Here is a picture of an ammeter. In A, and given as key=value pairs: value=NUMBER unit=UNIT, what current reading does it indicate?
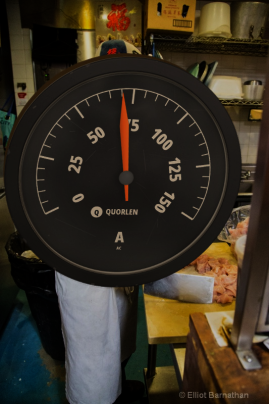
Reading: value=70 unit=A
